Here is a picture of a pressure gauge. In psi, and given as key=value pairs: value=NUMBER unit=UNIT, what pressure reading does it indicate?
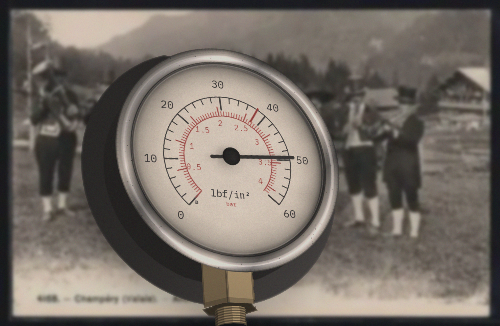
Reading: value=50 unit=psi
